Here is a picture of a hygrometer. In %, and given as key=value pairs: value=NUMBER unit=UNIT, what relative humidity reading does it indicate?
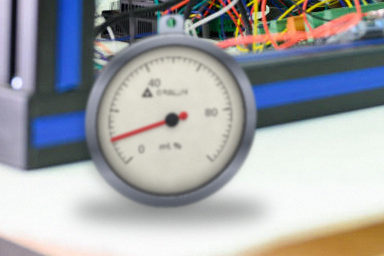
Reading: value=10 unit=%
